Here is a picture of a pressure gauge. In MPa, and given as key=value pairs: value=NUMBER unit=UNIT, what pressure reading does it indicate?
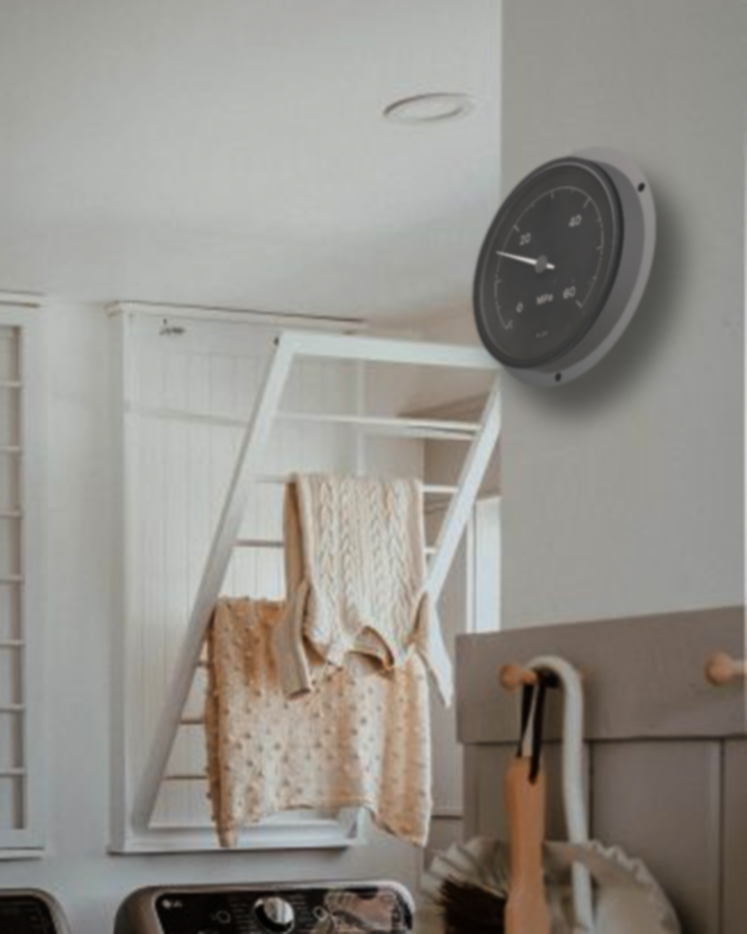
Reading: value=15 unit=MPa
